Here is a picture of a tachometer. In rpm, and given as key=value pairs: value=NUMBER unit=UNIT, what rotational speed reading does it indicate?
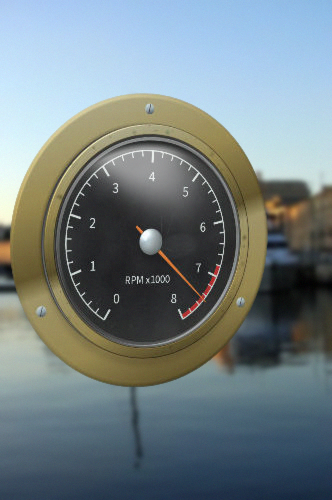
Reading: value=7500 unit=rpm
